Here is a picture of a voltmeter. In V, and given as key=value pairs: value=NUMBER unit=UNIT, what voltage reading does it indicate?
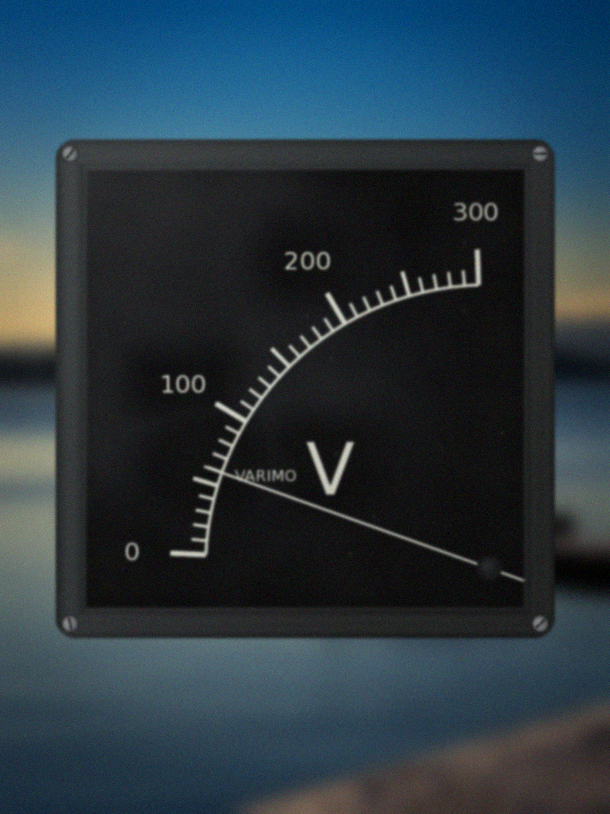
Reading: value=60 unit=V
